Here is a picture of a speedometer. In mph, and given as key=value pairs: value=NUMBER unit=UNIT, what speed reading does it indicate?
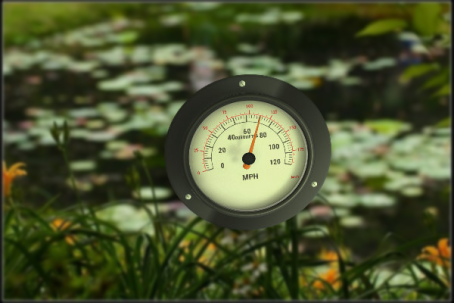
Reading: value=70 unit=mph
